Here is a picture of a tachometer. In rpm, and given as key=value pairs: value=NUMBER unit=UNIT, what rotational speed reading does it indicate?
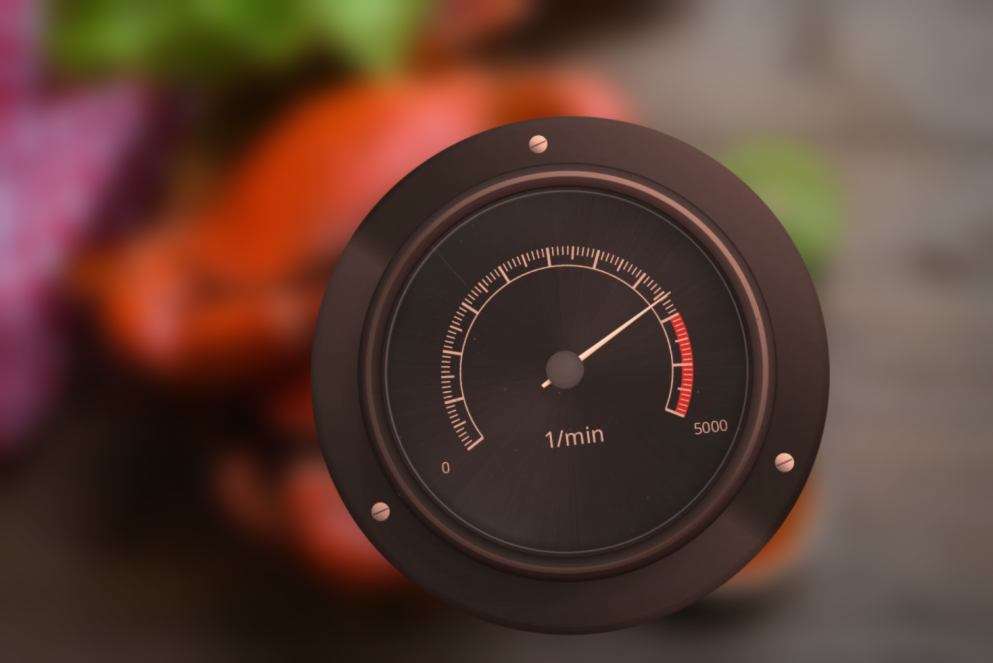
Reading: value=3800 unit=rpm
